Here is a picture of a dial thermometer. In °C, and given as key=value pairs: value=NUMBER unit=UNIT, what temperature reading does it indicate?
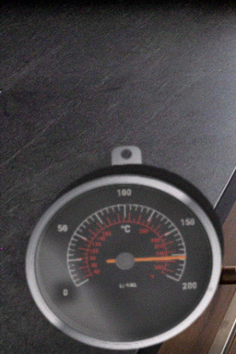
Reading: value=175 unit=°C
